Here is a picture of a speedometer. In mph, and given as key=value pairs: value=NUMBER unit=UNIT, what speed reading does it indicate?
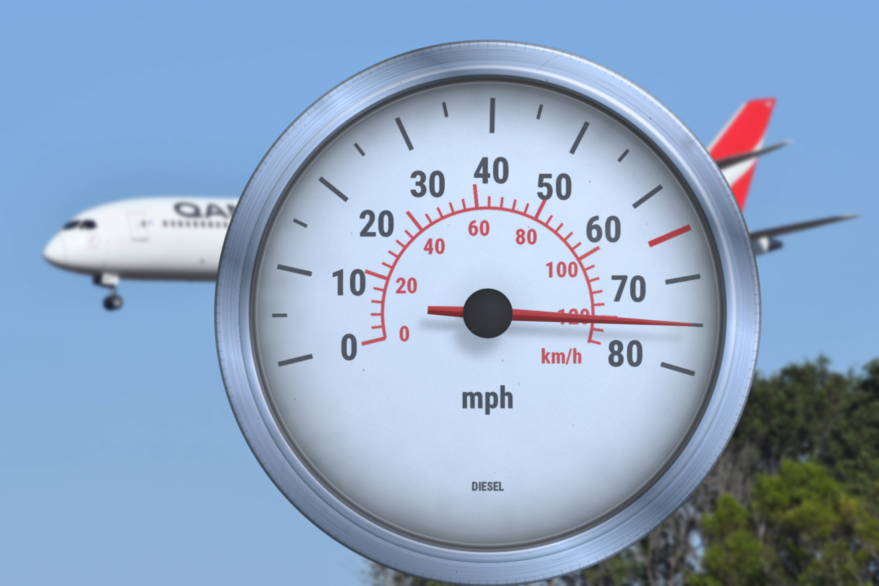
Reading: value=75 unit=mph
